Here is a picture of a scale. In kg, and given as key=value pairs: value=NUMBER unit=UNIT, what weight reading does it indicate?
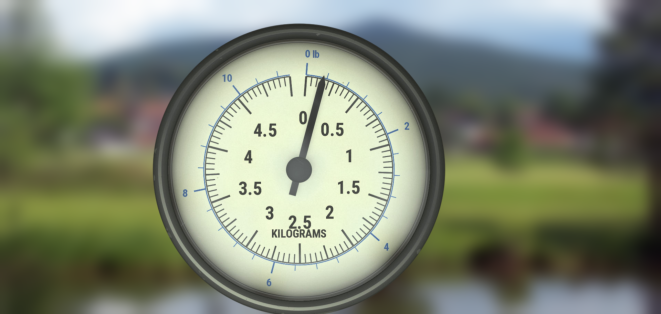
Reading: value=0.15 unit=kg
